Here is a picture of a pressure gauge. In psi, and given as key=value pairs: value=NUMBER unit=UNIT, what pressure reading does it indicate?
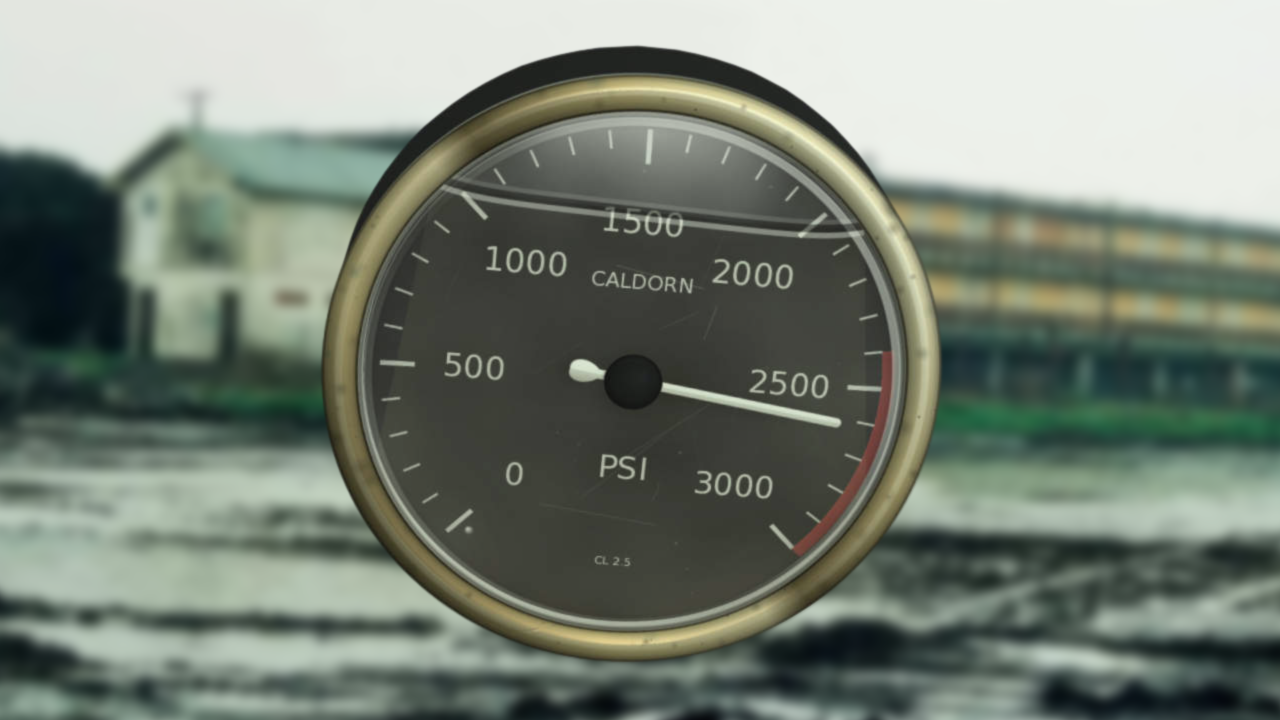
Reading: value=2600 unit=psi
